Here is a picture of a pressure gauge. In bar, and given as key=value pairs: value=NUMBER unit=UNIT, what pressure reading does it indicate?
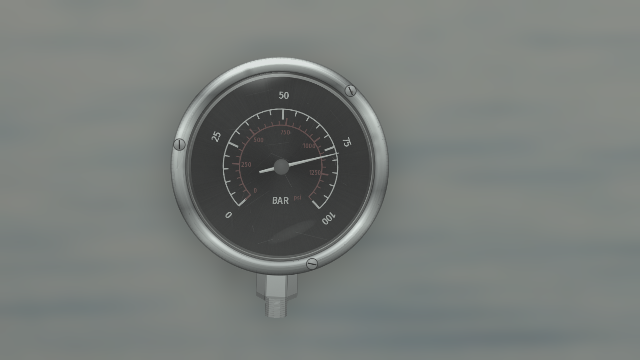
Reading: value=77.5 unit=bar
